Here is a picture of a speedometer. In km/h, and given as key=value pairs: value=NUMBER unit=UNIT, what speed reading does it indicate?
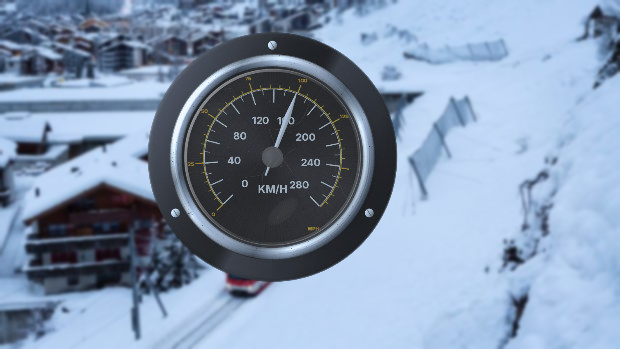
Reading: value=160 unit=km/h
